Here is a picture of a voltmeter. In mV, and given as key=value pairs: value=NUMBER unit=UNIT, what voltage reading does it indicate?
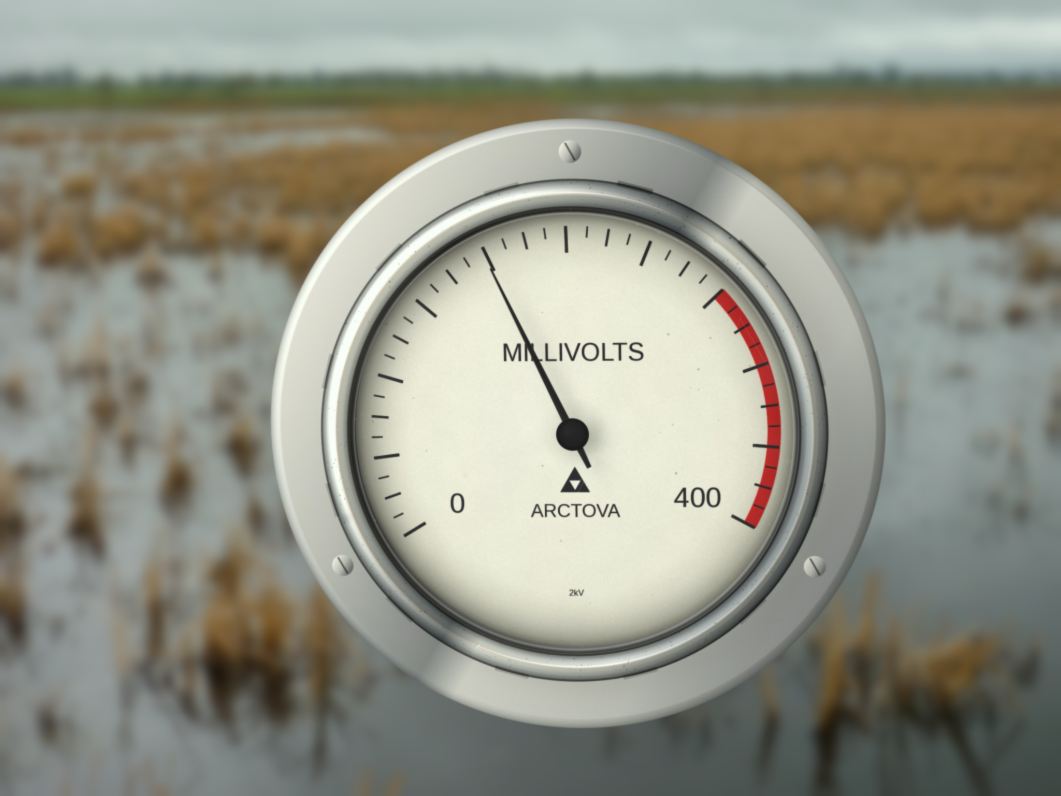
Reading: value=160 unit=mV
